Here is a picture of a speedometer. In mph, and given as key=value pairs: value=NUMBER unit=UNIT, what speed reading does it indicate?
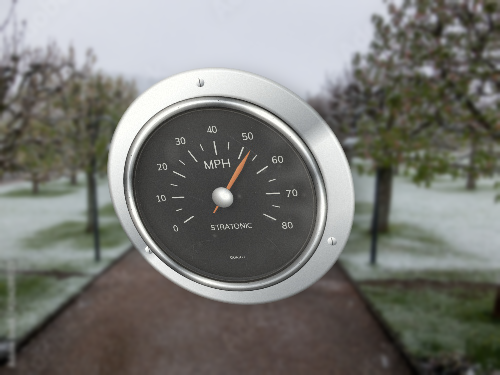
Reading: value=52.5 unit=mph
